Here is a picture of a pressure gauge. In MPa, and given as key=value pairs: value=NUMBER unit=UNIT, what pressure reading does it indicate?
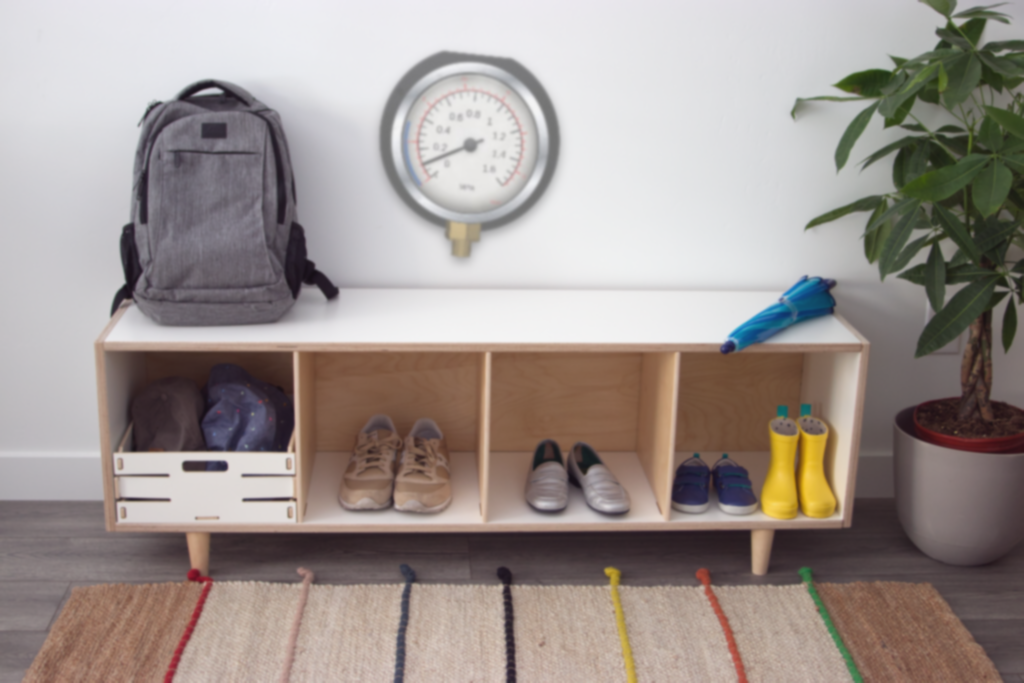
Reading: value=0.1 unit=MPa
